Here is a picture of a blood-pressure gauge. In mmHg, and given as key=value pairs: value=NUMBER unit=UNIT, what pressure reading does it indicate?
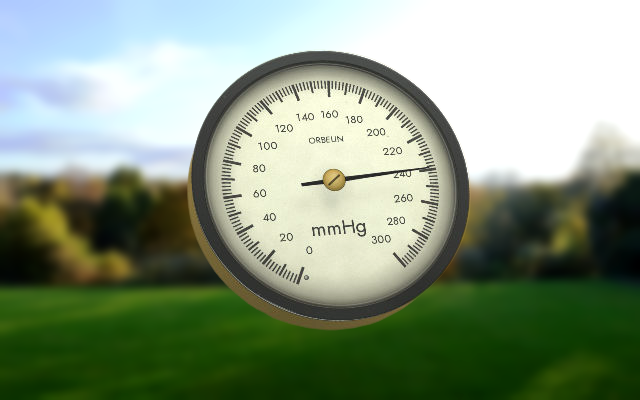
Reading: value=240 unit=mmHg
